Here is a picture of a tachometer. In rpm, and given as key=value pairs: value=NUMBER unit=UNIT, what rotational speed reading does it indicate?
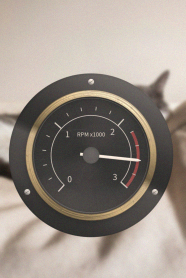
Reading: value=2600 unit=rpm
